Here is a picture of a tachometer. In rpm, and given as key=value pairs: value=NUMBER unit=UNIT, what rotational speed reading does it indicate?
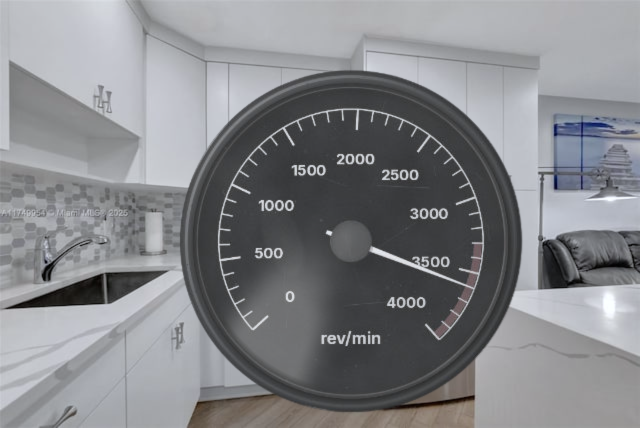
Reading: value=3600 unit=rpm
